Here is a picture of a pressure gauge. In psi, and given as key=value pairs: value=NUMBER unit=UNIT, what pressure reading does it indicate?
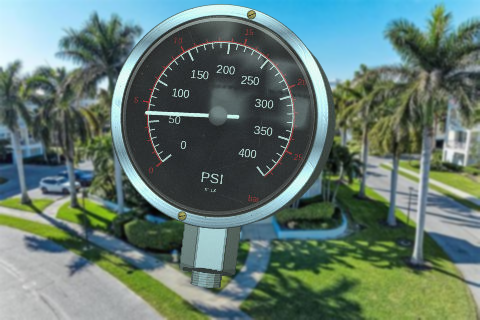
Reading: value=60 unit=psi
